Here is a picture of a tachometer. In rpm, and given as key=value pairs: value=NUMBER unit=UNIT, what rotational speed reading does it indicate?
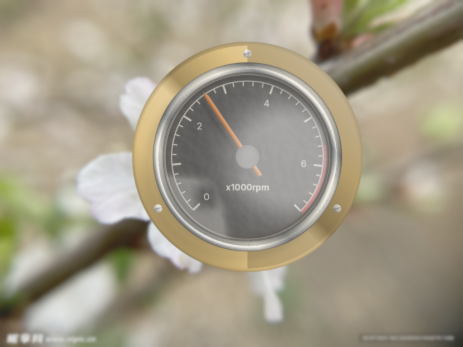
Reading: value=2600 unit=rpm
